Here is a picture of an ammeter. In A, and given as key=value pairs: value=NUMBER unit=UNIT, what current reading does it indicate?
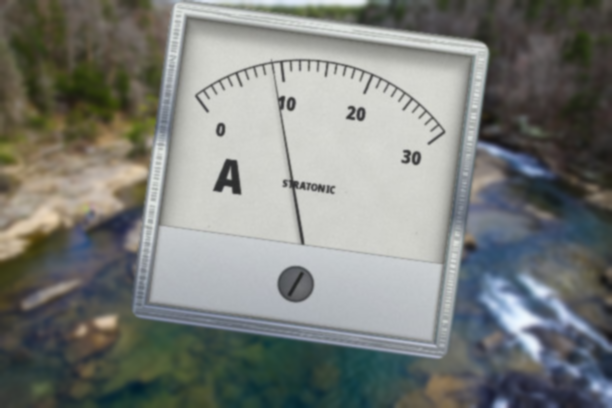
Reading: value=9 unit=A
